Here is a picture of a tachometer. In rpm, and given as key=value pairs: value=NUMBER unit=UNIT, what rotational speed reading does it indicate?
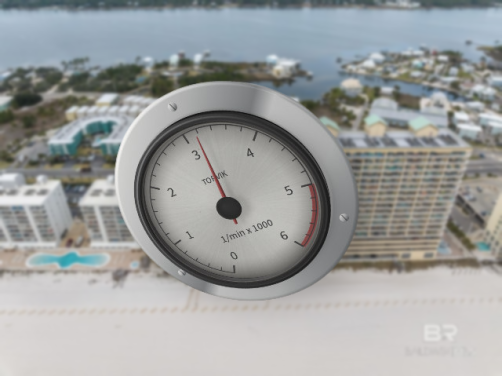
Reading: value=3200 unit=rpm
